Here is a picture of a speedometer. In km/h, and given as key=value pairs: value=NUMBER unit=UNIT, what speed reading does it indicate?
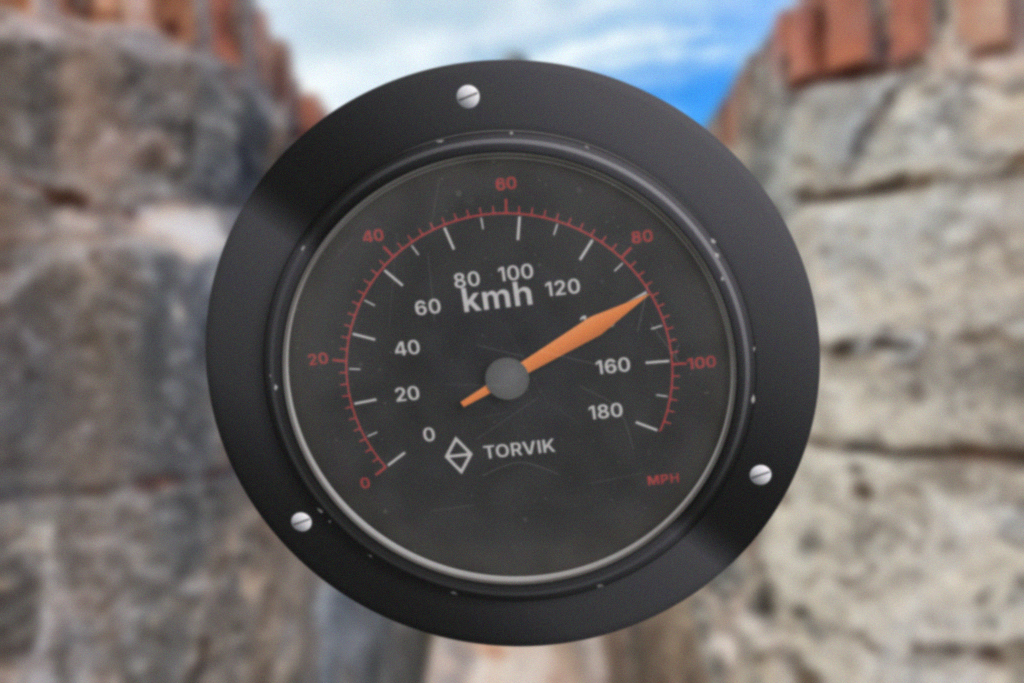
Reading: value=140 unit=km/h
